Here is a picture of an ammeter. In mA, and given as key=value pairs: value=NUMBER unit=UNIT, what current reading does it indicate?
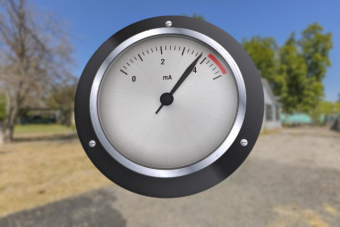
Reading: value=3.8 unit=mA
